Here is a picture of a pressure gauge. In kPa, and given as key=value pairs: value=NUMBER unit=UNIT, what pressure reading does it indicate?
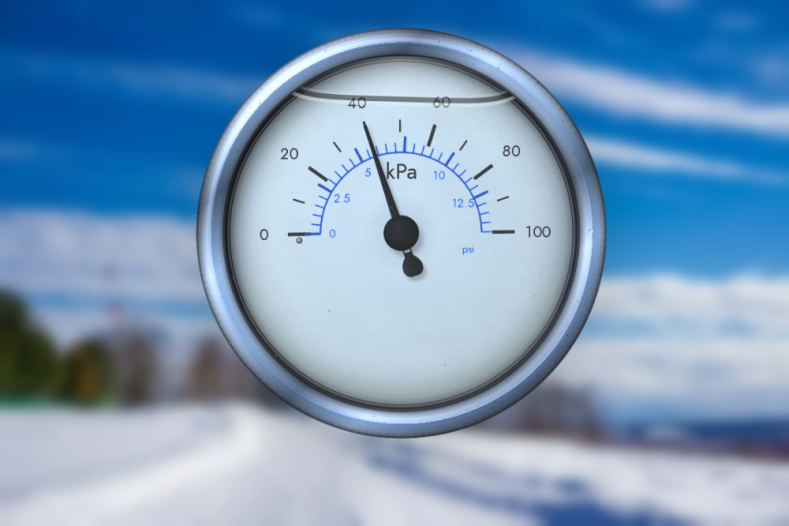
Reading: value=40 unit=kPa
